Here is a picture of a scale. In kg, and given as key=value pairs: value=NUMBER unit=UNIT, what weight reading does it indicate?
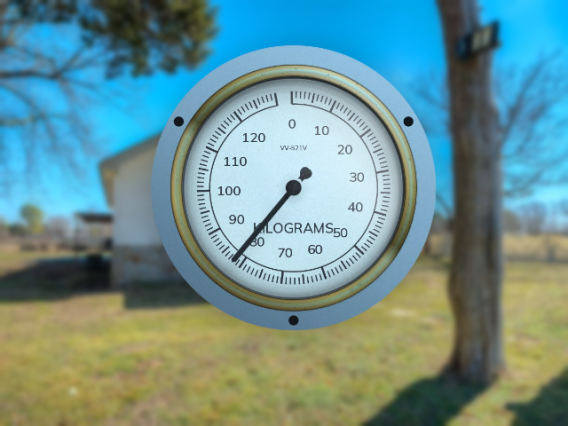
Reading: value=82 unit=kg
